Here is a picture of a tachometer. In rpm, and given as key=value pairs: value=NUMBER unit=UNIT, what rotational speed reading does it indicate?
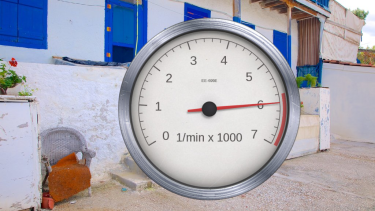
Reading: value=6000 unit=rpm
